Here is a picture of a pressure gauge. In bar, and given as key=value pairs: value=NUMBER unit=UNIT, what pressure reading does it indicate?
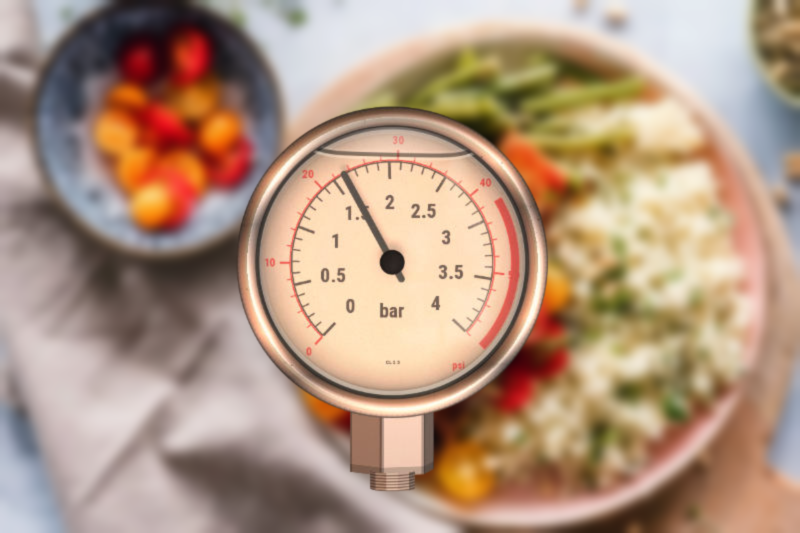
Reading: value=1.6 unit=bar
